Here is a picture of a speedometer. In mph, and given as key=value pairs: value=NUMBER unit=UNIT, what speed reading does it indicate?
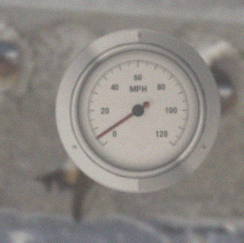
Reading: value=5 unit=mph
